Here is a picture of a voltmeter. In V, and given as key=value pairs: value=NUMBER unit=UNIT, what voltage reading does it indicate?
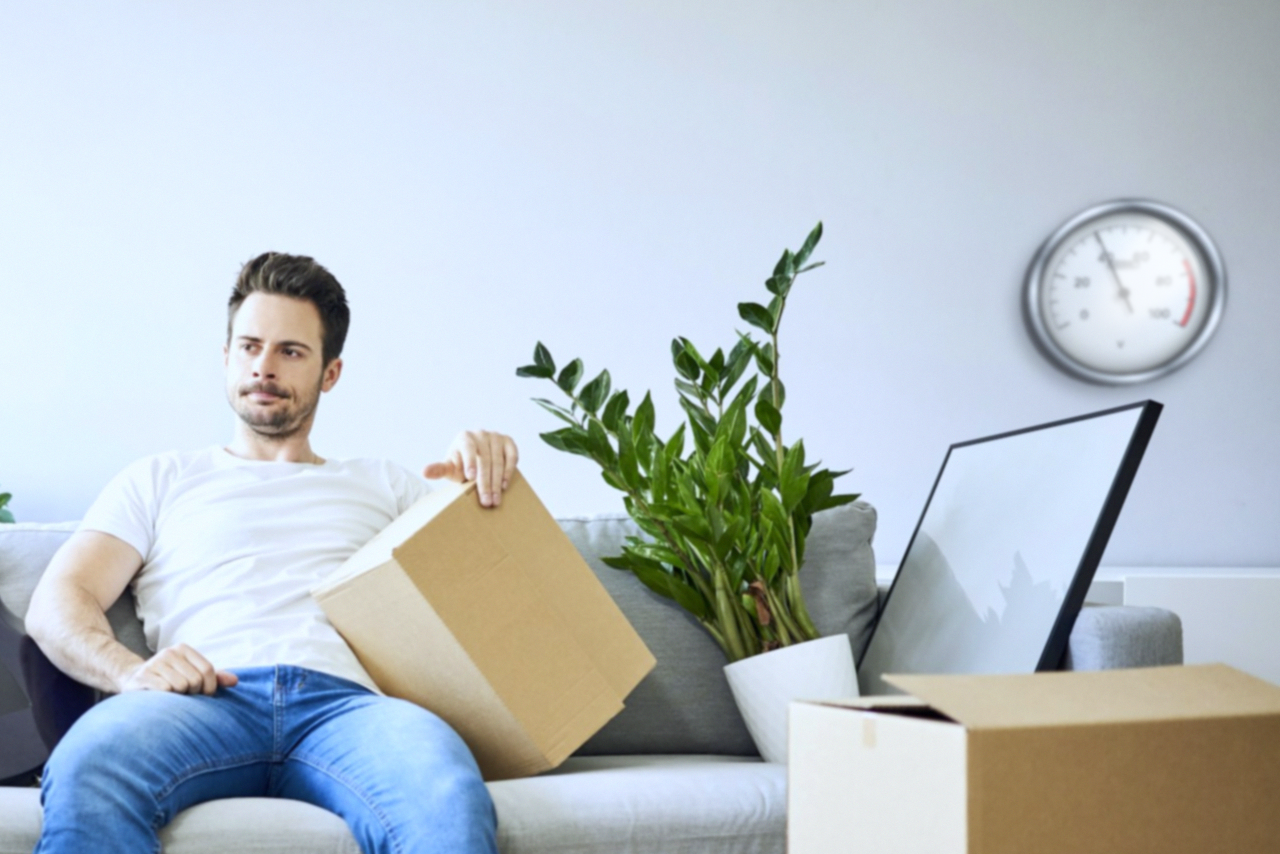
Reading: value=40 unit=V
